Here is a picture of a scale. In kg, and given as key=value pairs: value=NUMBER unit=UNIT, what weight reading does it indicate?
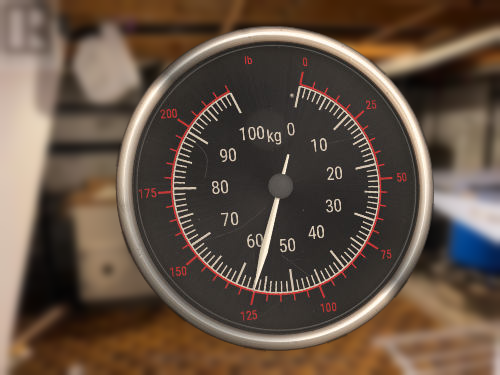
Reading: value=57 unit=kg
